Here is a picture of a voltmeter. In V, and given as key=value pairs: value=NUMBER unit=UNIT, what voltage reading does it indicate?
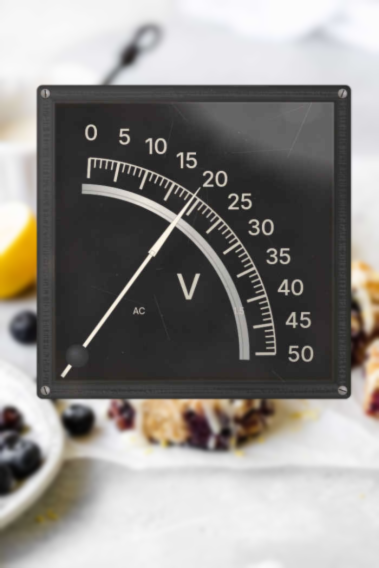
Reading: value=19 unit=V
